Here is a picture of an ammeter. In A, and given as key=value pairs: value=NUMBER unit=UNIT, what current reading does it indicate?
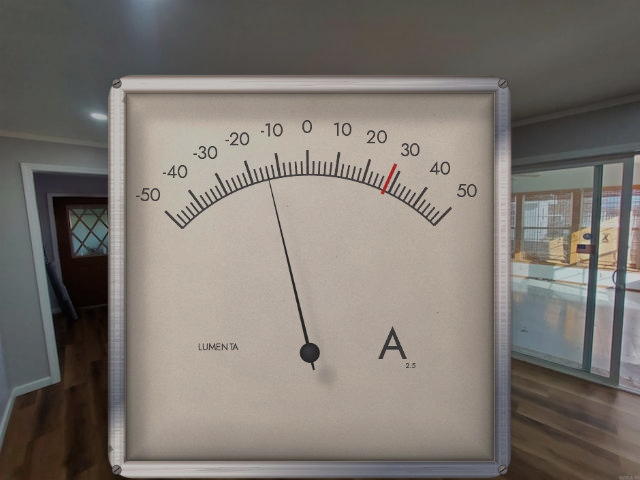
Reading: value=-14 unit=A
